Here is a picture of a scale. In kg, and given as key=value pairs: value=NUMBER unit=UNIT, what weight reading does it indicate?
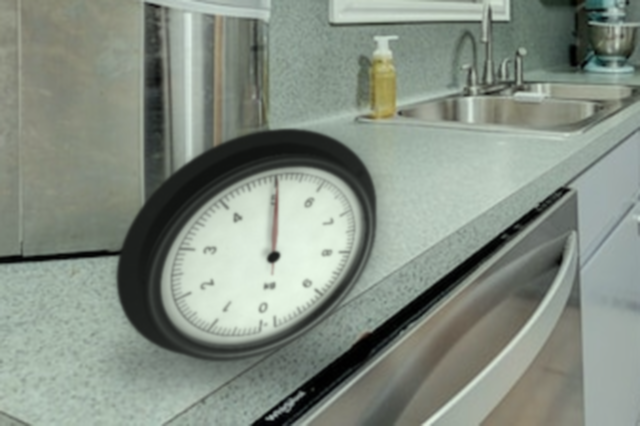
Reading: value=5 unit=kg
